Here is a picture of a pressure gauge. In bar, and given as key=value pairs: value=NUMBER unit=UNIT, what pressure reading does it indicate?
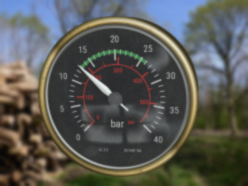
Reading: value=13 unit=bar
